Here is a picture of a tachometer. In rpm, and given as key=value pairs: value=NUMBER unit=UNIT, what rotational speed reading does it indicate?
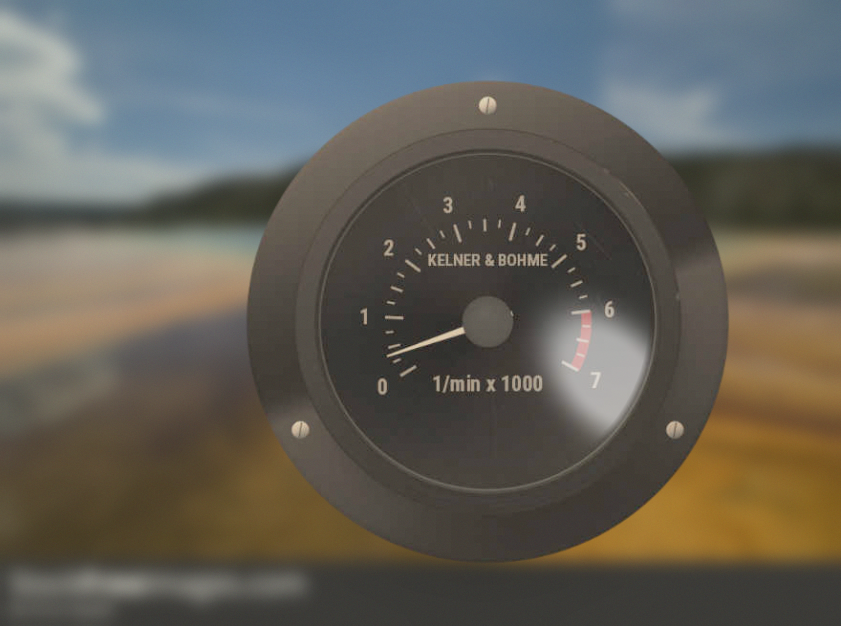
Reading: value=375 unit=rpm
